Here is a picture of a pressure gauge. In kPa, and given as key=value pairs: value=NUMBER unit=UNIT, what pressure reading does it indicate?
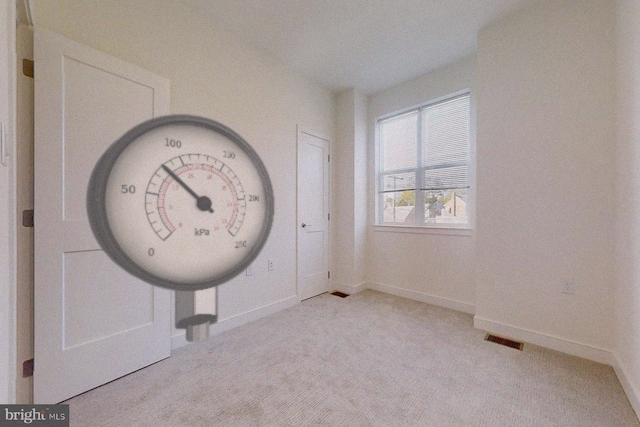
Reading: value=80 unit=kPa
